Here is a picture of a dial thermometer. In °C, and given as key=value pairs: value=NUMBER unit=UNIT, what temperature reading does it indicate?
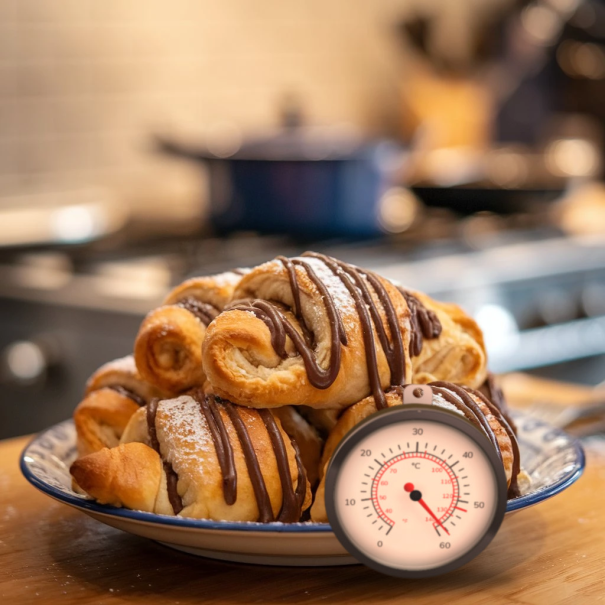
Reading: value=58 unit=°C
